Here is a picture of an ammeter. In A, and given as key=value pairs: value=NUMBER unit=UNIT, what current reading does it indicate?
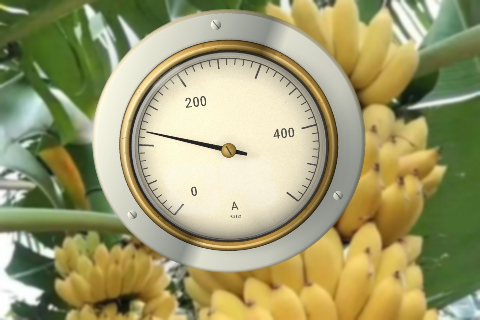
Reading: value=120 unit=A
